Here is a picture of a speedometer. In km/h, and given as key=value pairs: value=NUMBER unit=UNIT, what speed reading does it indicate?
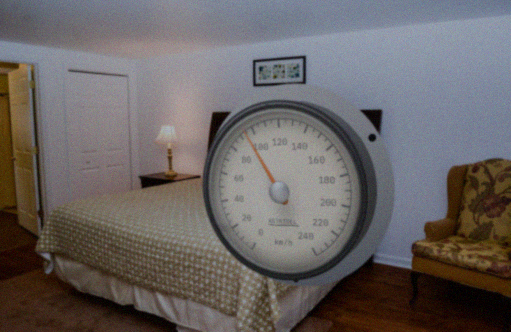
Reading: value=95 unit=km/h
